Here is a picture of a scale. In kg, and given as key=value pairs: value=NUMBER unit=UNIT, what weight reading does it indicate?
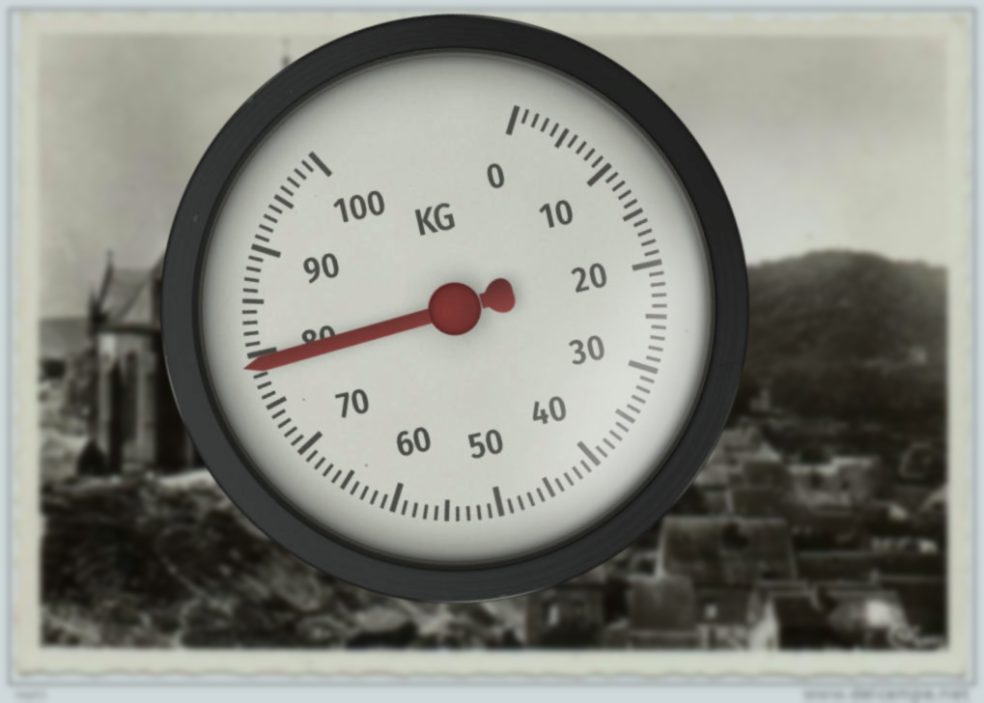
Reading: value=79 unit=kg
